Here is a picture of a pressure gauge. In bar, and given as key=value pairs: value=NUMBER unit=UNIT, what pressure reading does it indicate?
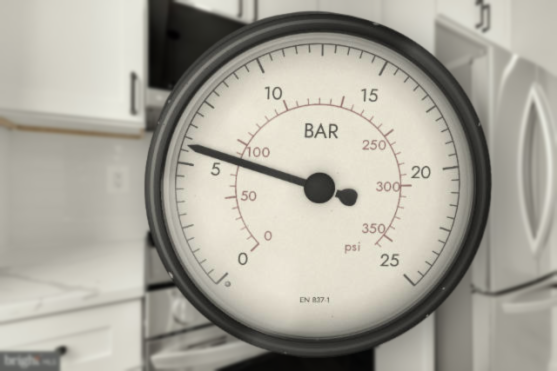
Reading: value=5.75 unit=bar
